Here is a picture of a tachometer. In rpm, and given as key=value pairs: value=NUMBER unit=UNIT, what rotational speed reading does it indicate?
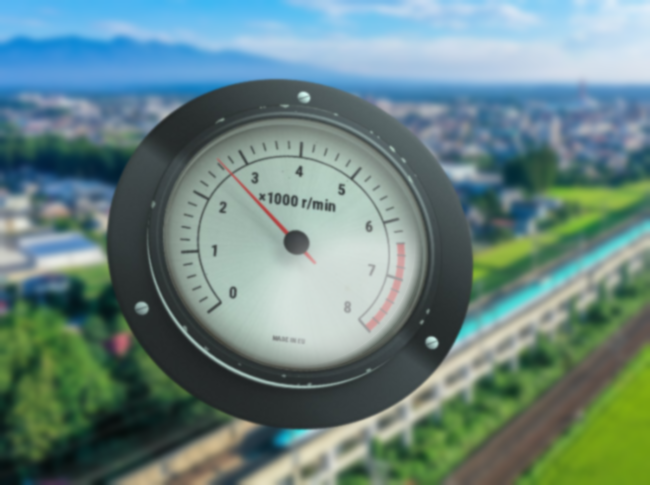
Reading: value=2600 unit=rpm
